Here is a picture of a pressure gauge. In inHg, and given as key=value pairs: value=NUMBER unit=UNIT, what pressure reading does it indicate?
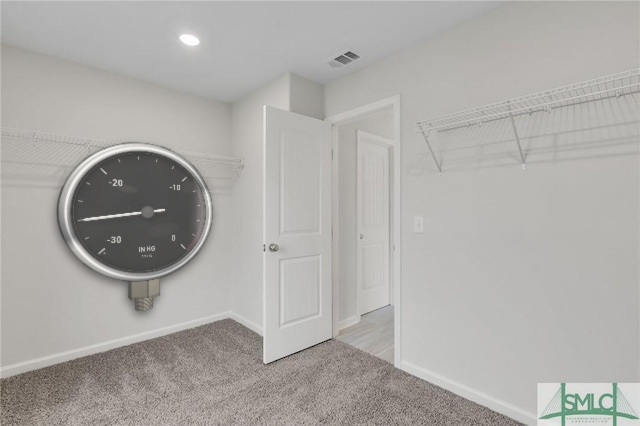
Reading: value=-26 unit=inHg
